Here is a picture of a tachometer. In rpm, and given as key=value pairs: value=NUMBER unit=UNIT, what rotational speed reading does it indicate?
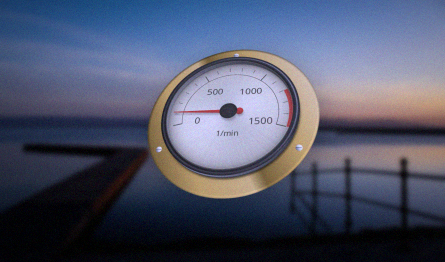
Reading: value=100 unit=rpm
